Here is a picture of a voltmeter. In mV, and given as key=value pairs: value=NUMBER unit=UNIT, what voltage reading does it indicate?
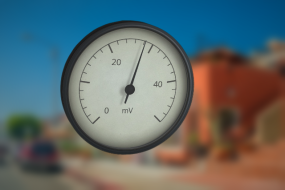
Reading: value=28 unit=mV
